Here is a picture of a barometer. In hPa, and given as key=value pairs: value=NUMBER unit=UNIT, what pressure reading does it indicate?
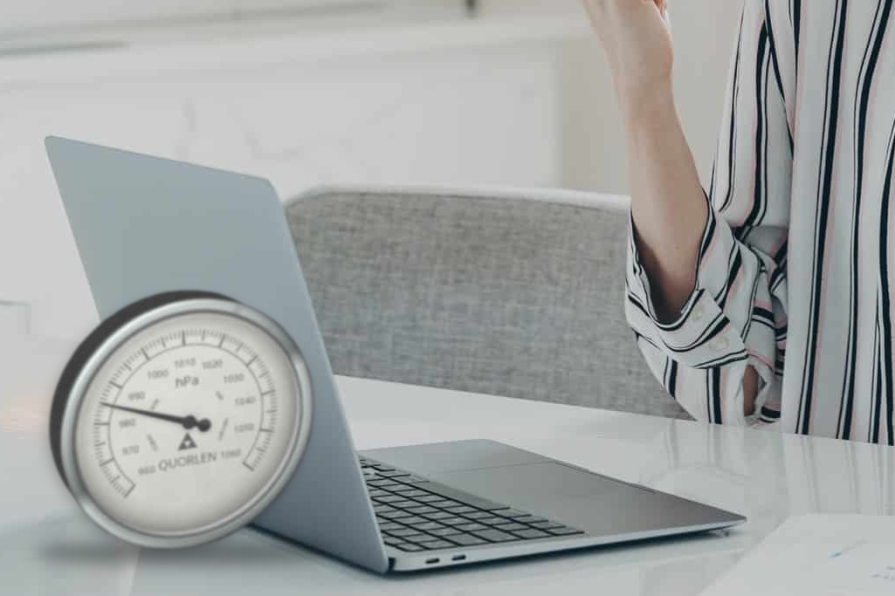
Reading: value=985 unit=hPa
